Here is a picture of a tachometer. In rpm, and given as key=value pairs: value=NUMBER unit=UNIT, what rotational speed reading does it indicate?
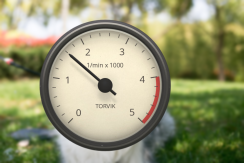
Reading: value=1600 unit=rpm
